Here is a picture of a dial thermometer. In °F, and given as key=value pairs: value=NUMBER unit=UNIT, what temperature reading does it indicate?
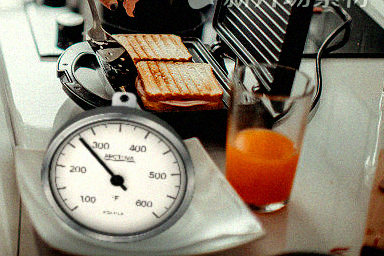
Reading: value=275 unit=°F
